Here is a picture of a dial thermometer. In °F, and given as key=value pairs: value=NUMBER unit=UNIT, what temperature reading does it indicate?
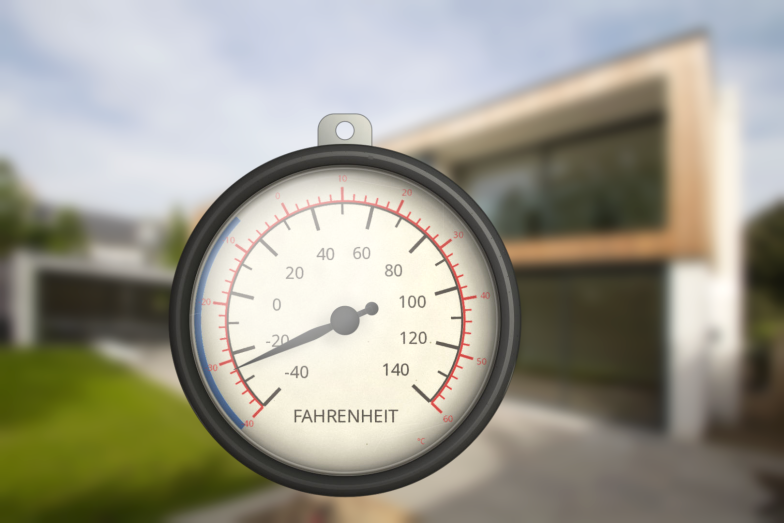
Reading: value=-25 unit=°F
